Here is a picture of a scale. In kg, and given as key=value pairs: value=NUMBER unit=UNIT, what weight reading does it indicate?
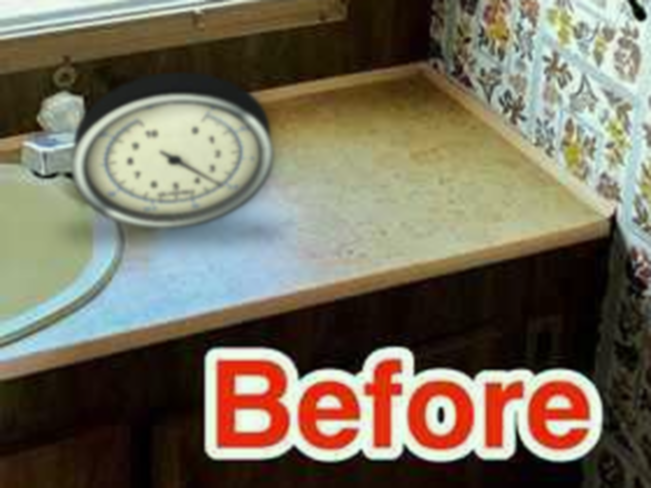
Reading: value=3.5 unit=kg
